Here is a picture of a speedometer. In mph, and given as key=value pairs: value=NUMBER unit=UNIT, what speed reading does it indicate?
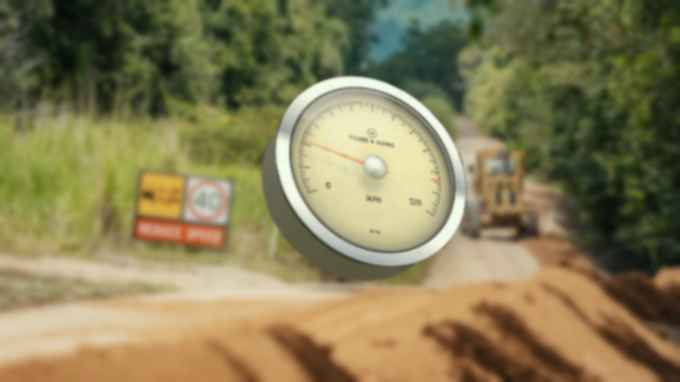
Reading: value=20 unit=mph
